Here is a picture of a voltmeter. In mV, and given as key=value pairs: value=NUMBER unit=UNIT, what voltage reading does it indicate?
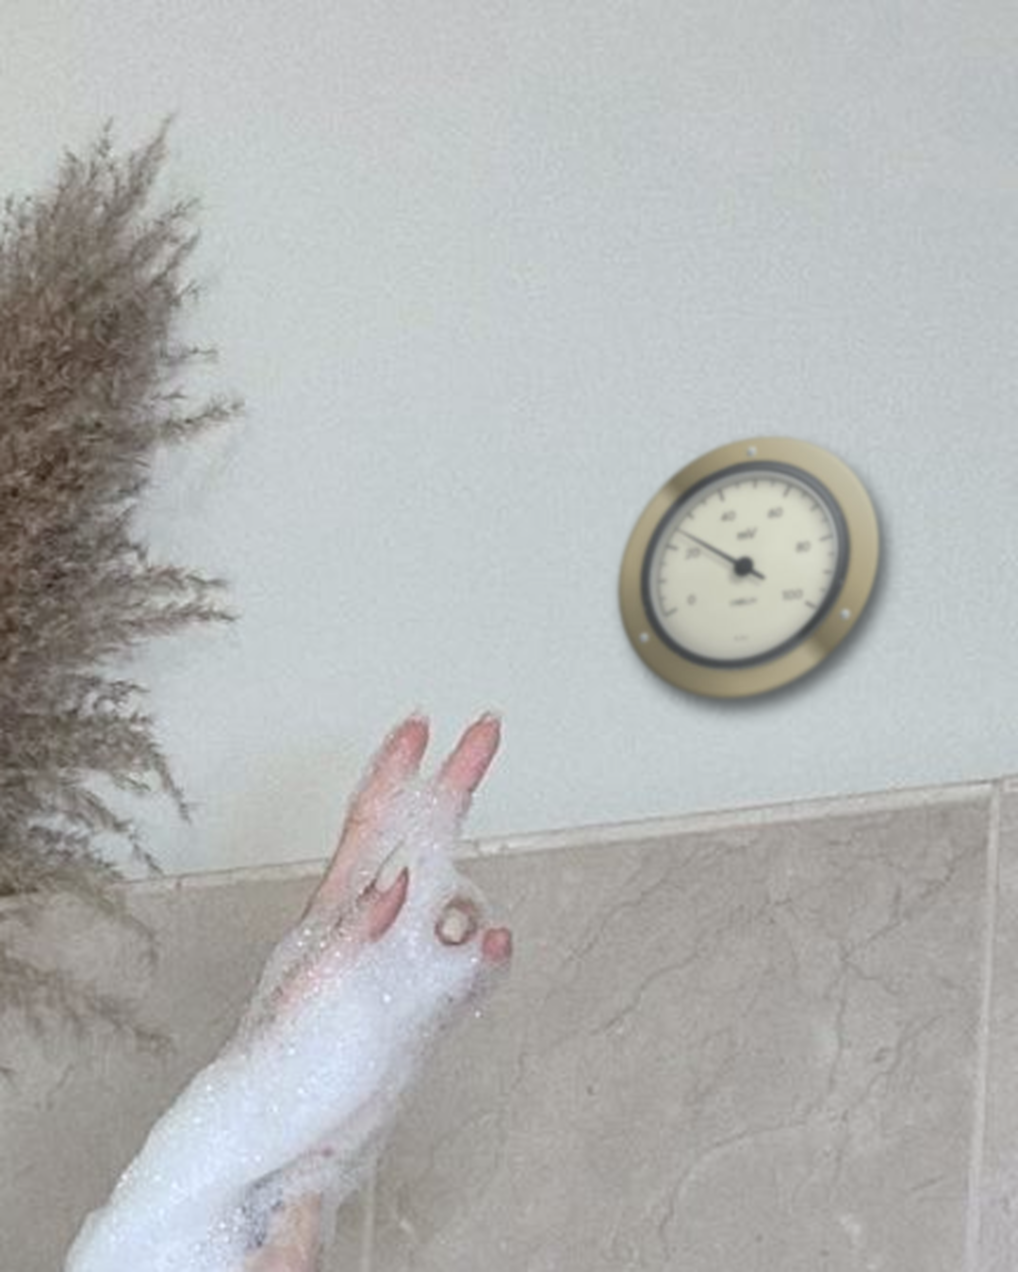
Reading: value=25 unit=mV
